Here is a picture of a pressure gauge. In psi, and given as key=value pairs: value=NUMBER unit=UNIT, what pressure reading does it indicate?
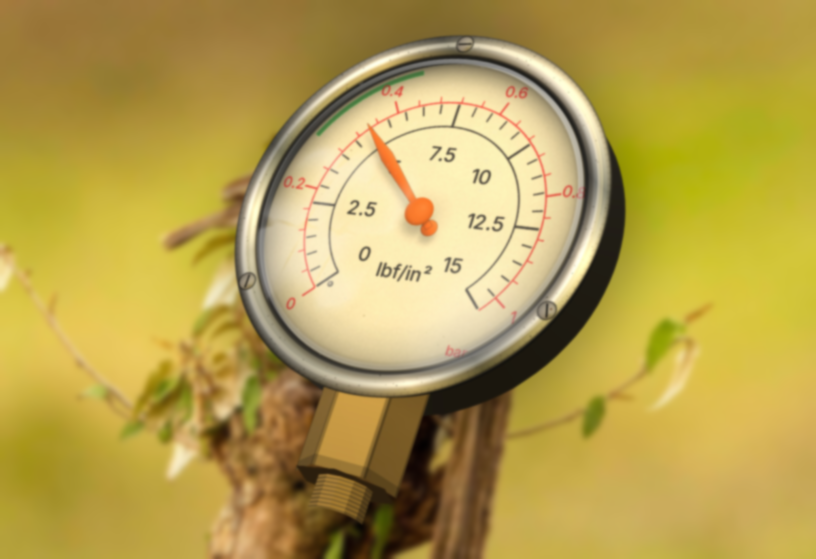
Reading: value=5 unit=psi
